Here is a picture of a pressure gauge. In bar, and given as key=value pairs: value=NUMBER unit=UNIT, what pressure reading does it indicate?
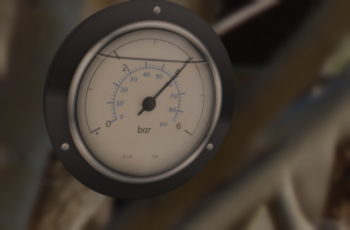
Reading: value=4 unit=bar
